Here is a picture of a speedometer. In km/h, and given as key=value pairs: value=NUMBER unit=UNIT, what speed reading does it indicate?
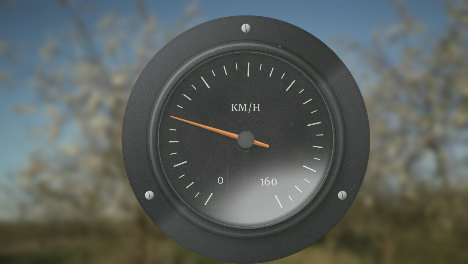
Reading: value=40 unit=km/h
